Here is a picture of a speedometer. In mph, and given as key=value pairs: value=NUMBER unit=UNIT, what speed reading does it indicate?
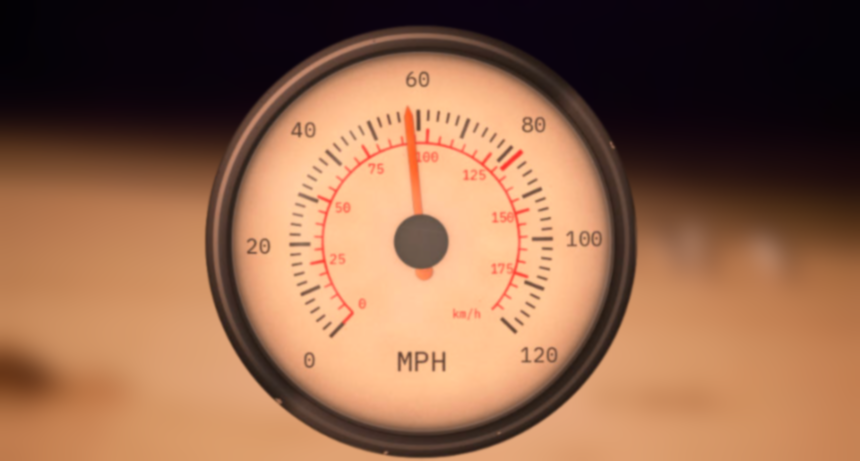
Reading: value=58 unit=mph
